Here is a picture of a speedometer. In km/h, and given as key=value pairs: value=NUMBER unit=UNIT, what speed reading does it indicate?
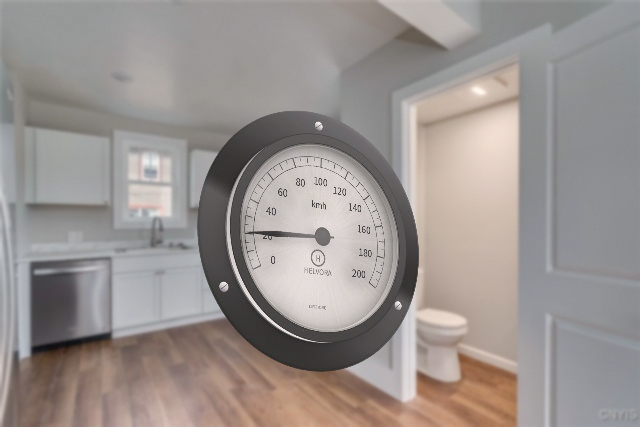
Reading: value=20 unit=km/h
